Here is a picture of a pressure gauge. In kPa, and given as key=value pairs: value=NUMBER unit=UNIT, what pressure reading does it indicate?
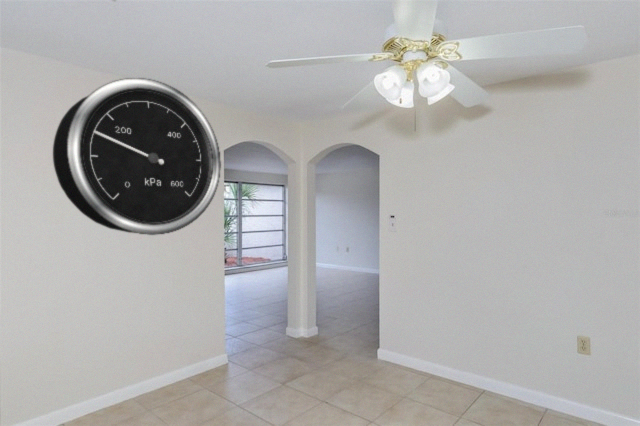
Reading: value=150 unit=kPa
